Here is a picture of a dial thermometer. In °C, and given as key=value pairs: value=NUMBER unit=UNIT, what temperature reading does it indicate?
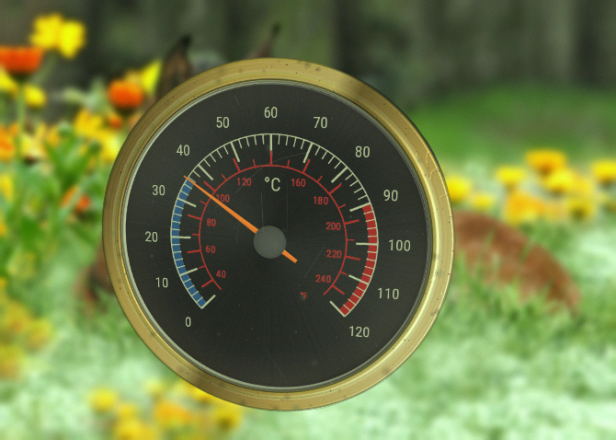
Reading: value=36 unit=°C
